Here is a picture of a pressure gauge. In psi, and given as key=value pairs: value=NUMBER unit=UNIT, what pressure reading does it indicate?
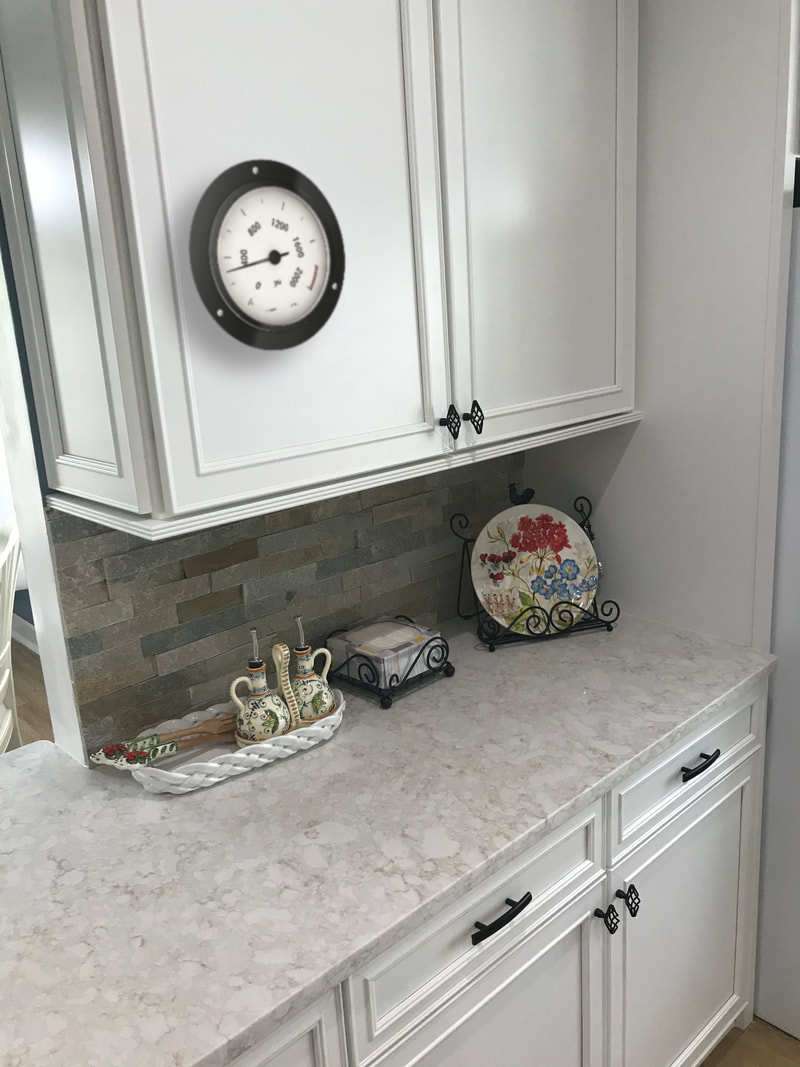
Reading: value=300 unit=psi
